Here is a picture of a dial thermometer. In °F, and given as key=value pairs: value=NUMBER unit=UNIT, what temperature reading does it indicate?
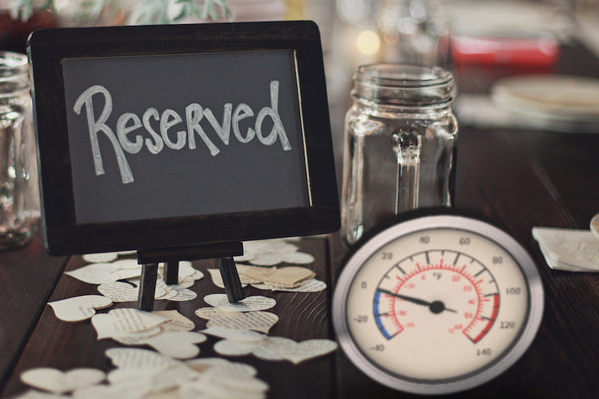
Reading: value=0 unit=°F
